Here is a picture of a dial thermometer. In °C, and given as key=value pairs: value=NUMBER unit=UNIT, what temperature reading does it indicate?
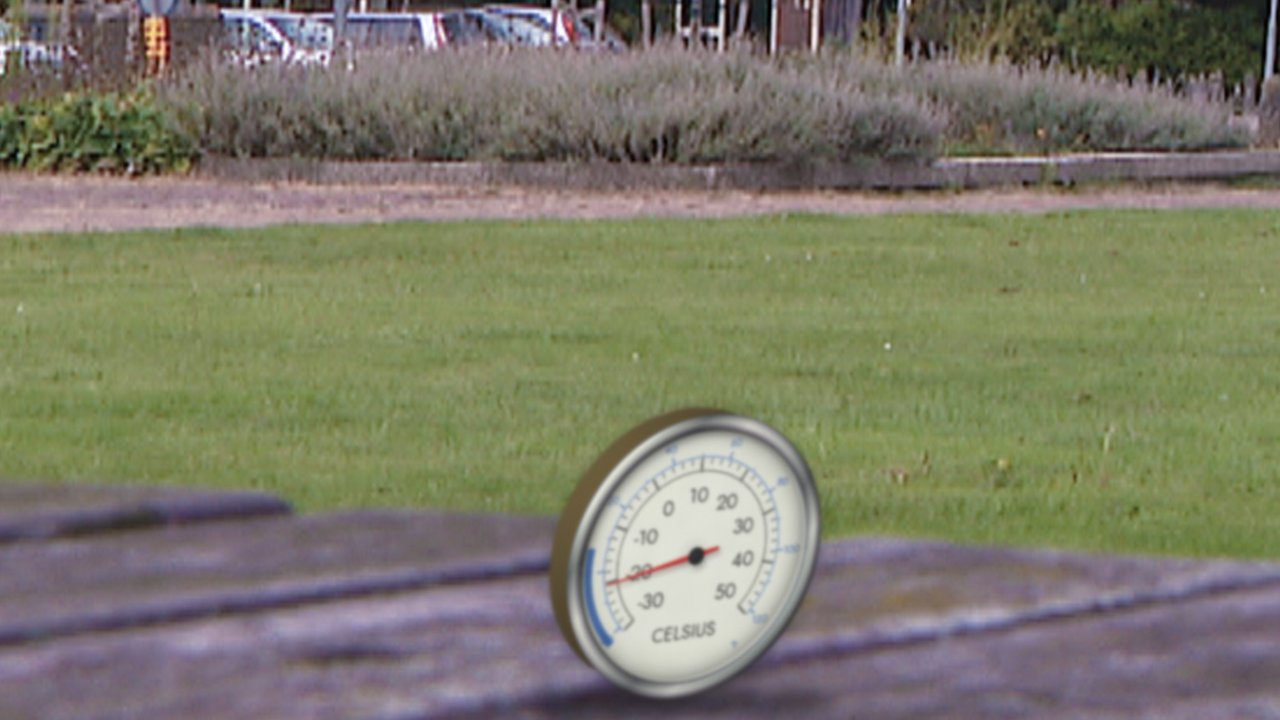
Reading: value=-20 unit=°C
